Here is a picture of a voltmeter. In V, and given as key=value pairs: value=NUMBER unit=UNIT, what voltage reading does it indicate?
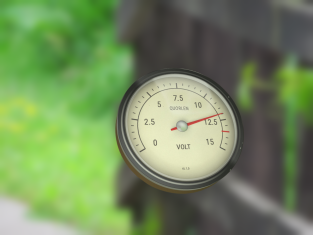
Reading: value=12 unit=V
